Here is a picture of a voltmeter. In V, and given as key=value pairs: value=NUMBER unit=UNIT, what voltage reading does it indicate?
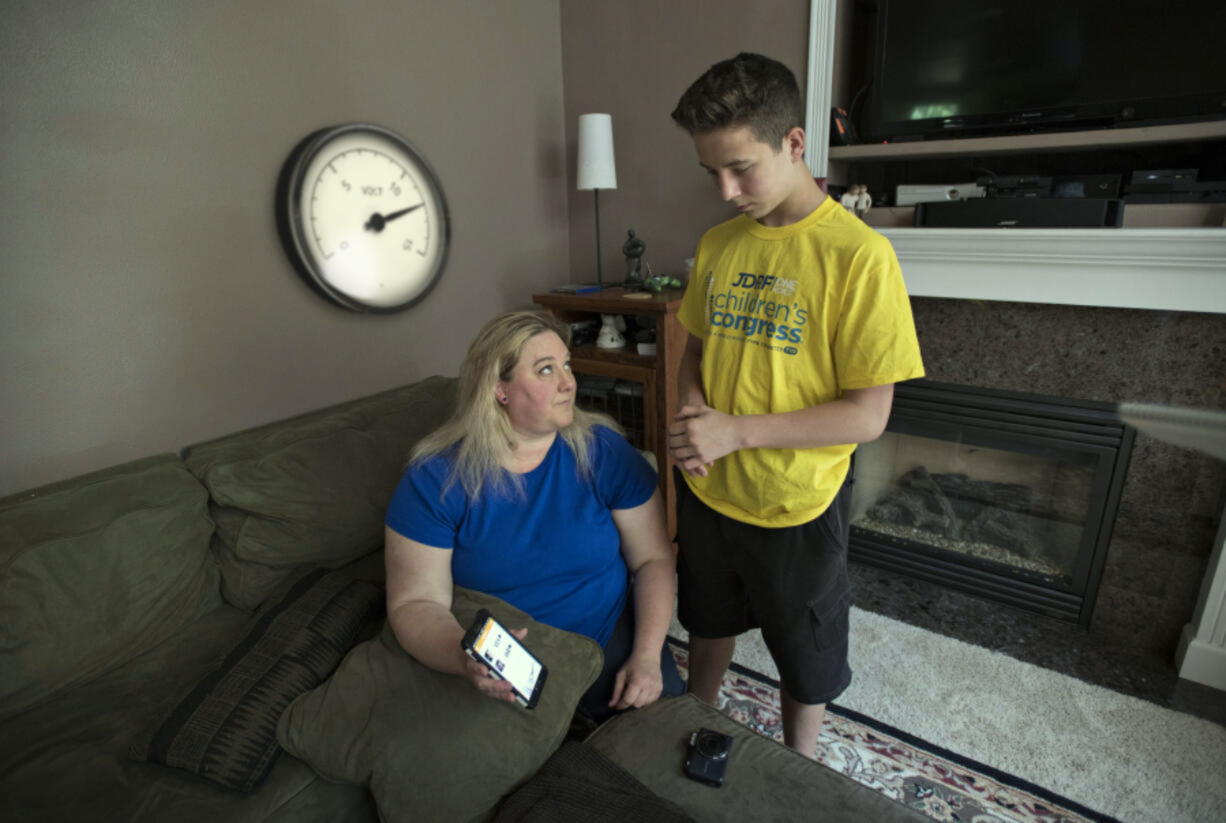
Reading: value=12 unit=V
